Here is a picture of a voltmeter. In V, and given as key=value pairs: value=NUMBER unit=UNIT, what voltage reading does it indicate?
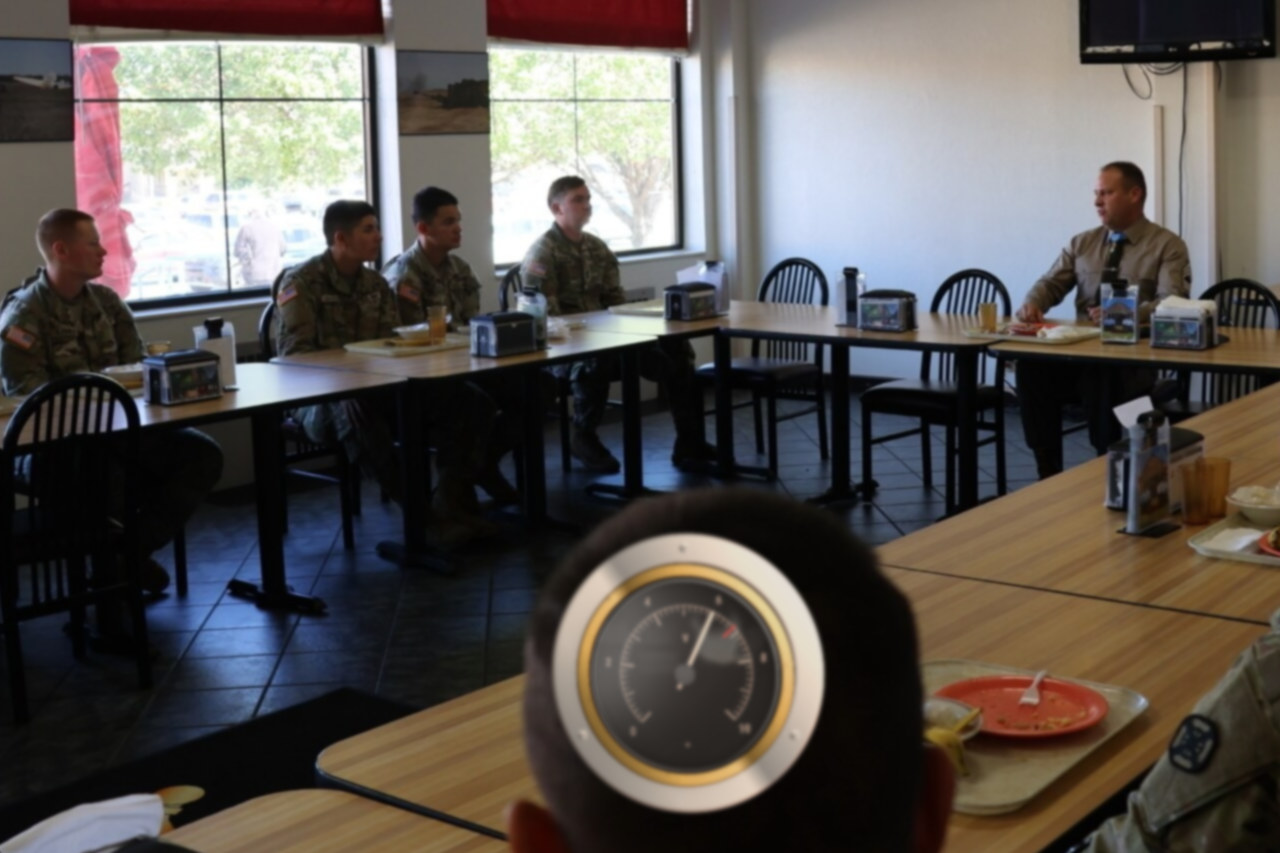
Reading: value=6 unit=V
